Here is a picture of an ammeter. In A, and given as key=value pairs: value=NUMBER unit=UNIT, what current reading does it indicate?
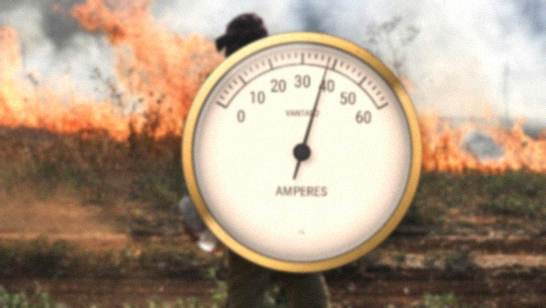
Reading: value=38 unit=A
